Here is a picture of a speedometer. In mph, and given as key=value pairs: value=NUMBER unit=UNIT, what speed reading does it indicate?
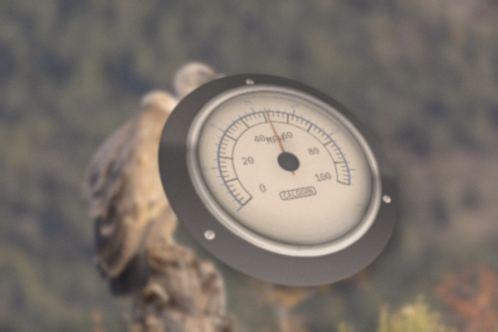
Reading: value=50 unit=mph
